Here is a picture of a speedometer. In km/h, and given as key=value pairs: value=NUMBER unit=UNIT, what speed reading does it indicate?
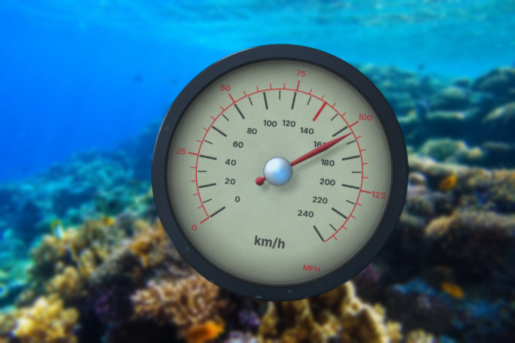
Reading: value=165 unit=km/h
